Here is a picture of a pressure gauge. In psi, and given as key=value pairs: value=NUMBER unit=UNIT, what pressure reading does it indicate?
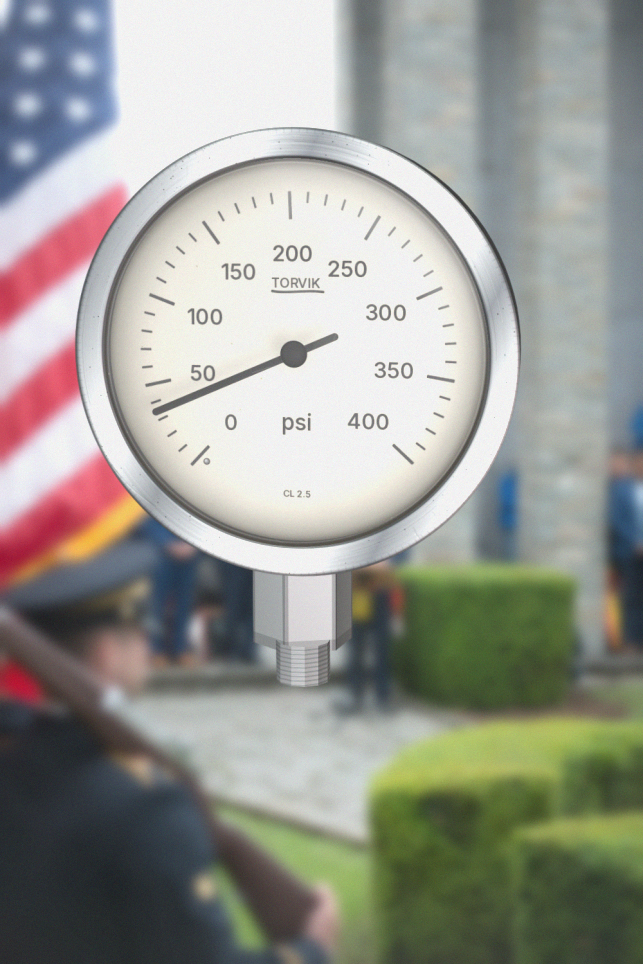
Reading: value=35 unit=psi
